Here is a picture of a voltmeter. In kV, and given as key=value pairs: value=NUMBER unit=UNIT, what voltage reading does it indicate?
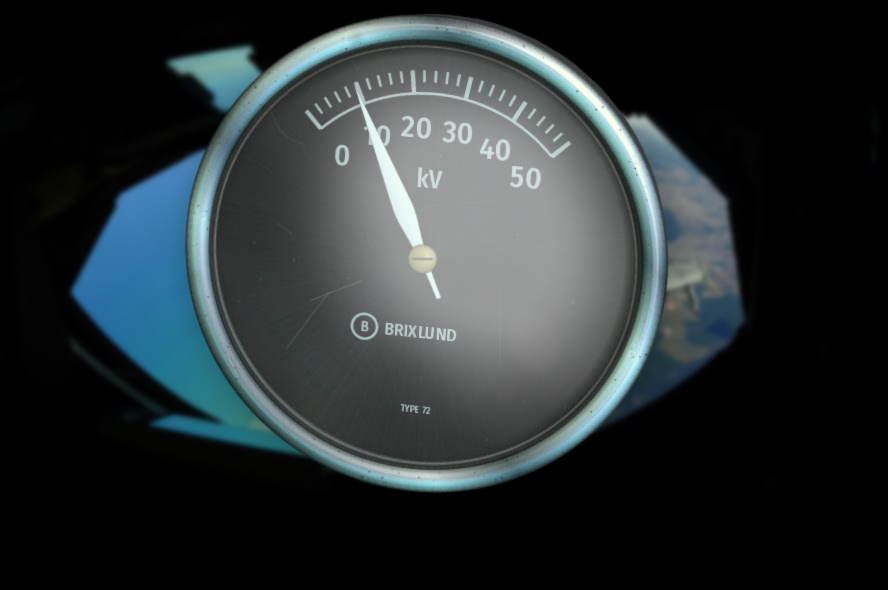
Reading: value=10 unit=kV
